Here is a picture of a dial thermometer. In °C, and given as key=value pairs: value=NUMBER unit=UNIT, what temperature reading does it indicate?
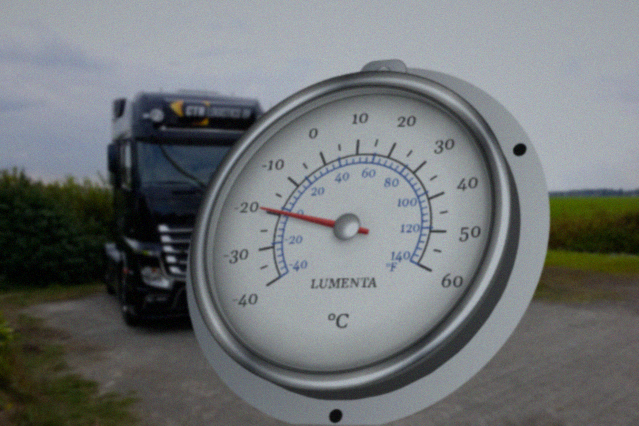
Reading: value=-20 unit=°C
